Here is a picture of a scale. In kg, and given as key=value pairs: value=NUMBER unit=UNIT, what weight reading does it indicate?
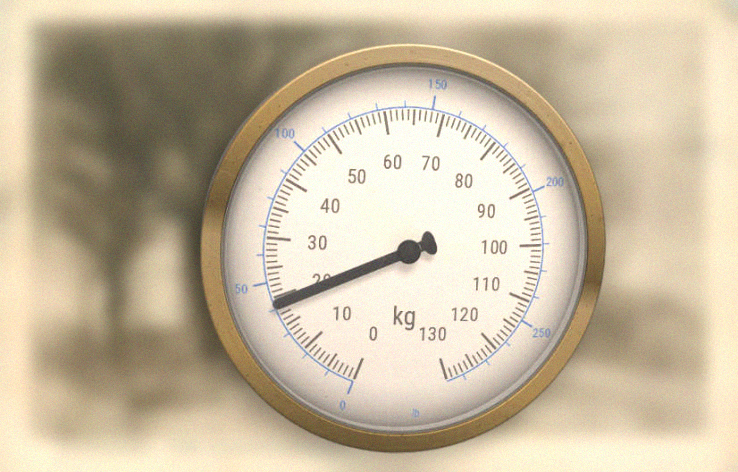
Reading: value=19 unit=kg
